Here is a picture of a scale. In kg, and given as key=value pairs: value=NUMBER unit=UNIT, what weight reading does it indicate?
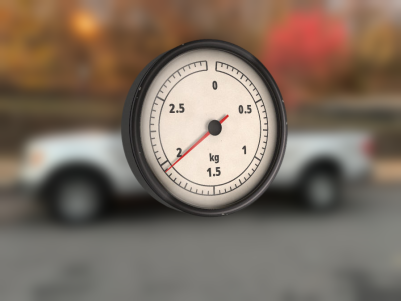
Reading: value=1.95 unit=kg
